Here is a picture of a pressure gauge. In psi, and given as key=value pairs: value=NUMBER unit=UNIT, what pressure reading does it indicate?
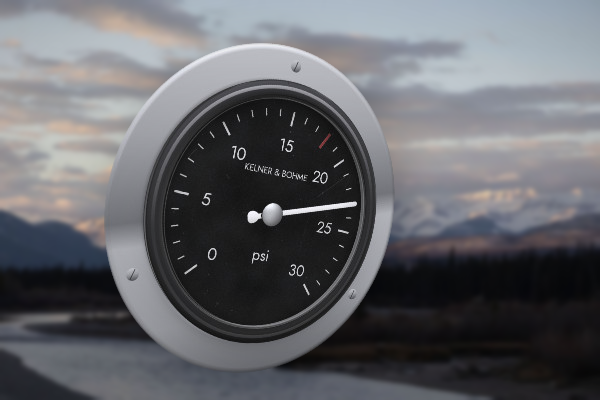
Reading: value=23 unit=psi
